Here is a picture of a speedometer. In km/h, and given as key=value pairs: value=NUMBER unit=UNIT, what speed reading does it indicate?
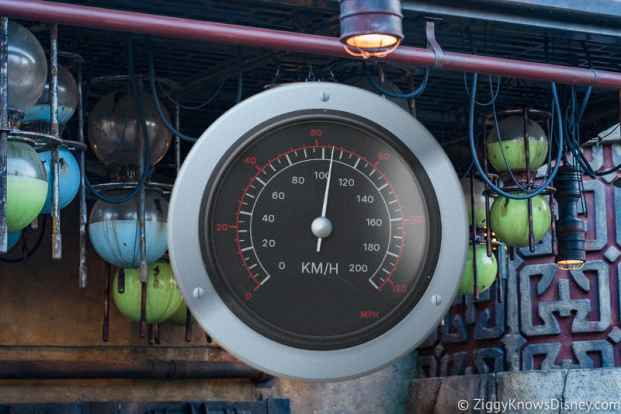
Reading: value=105 unit=km/h
